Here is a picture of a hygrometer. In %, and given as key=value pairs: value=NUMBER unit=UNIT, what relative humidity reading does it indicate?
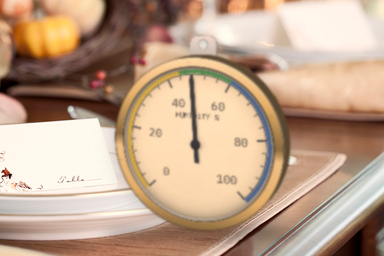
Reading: value=48 unit=%
